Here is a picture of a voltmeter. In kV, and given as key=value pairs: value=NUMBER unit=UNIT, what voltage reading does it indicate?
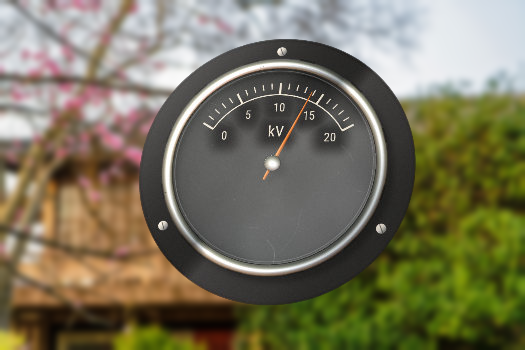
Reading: value=14 unit=kV
